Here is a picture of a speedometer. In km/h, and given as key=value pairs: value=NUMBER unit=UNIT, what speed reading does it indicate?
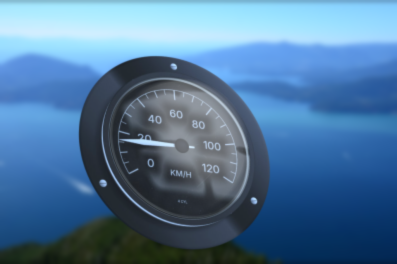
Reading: value=15 unit=km/h
